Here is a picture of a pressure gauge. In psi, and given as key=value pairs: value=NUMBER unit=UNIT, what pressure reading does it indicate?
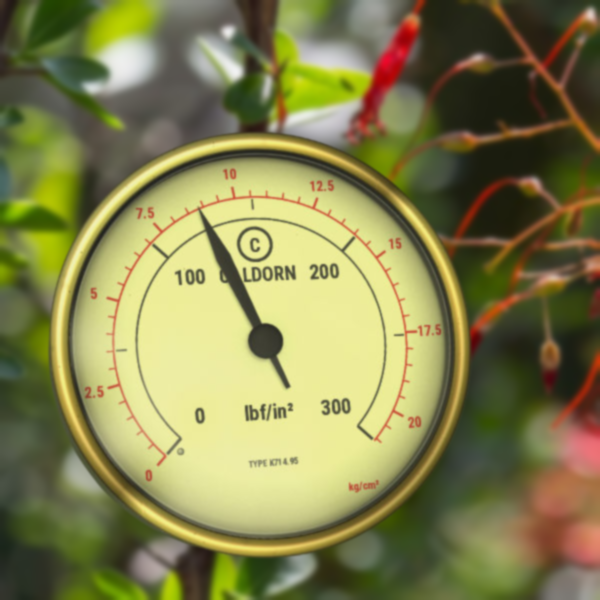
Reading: value=125 unit=psi
